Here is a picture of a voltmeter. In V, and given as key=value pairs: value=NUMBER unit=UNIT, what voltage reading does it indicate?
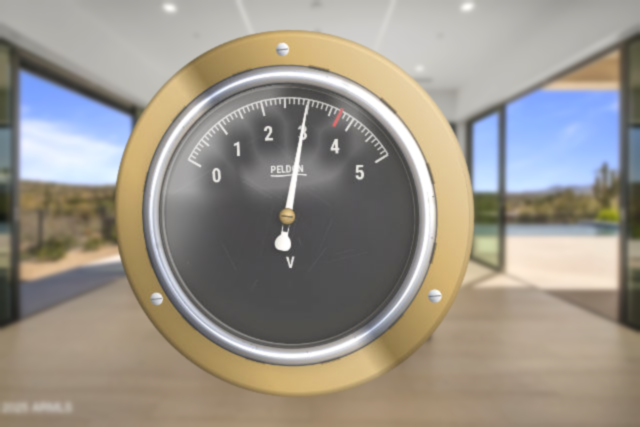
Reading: value=3 unit=V
